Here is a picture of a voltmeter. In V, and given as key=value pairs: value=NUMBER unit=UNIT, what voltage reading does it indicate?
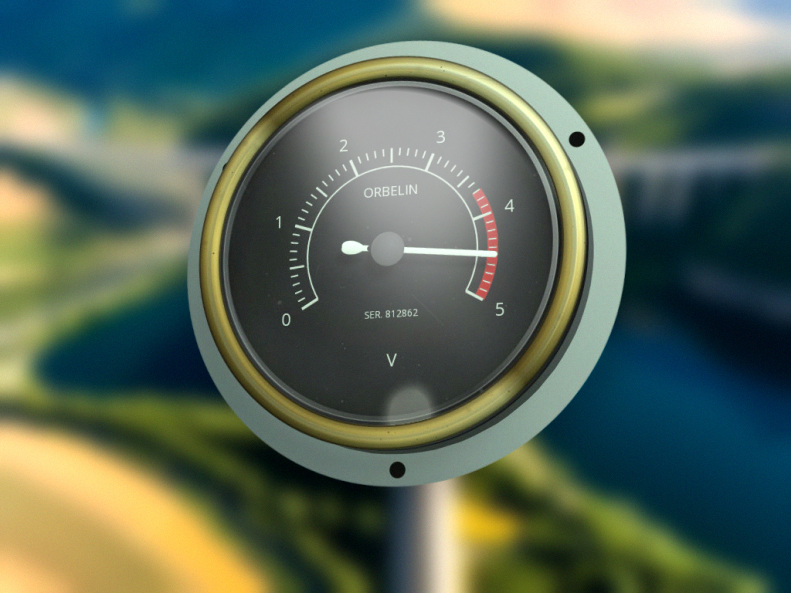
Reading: value=4.5 unit=V
